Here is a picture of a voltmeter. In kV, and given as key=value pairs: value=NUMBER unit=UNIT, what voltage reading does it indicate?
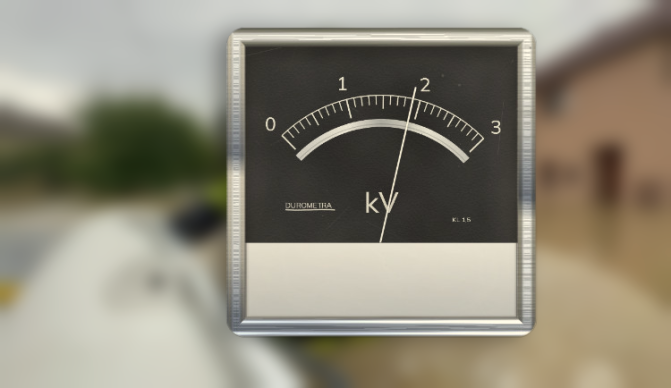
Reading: value=1.9 unit=kV
